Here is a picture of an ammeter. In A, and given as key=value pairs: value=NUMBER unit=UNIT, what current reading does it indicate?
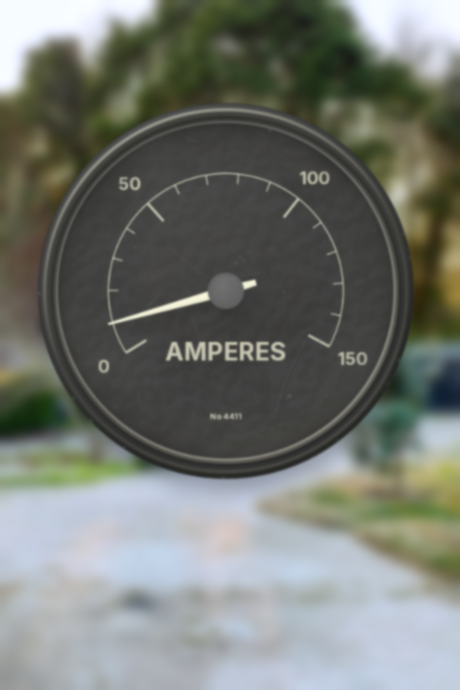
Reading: value=10 unit=A
